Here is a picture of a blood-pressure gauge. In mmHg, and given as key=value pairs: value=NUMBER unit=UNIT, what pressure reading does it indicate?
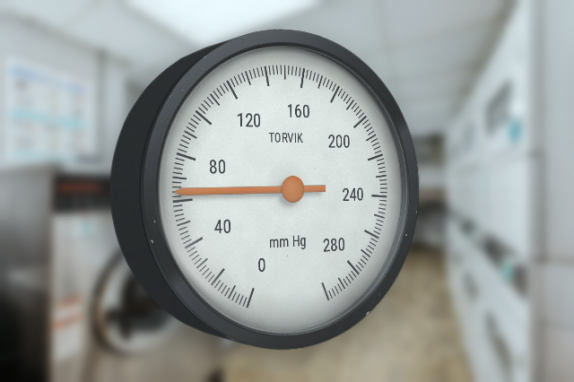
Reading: value=64 unit=mmHg
